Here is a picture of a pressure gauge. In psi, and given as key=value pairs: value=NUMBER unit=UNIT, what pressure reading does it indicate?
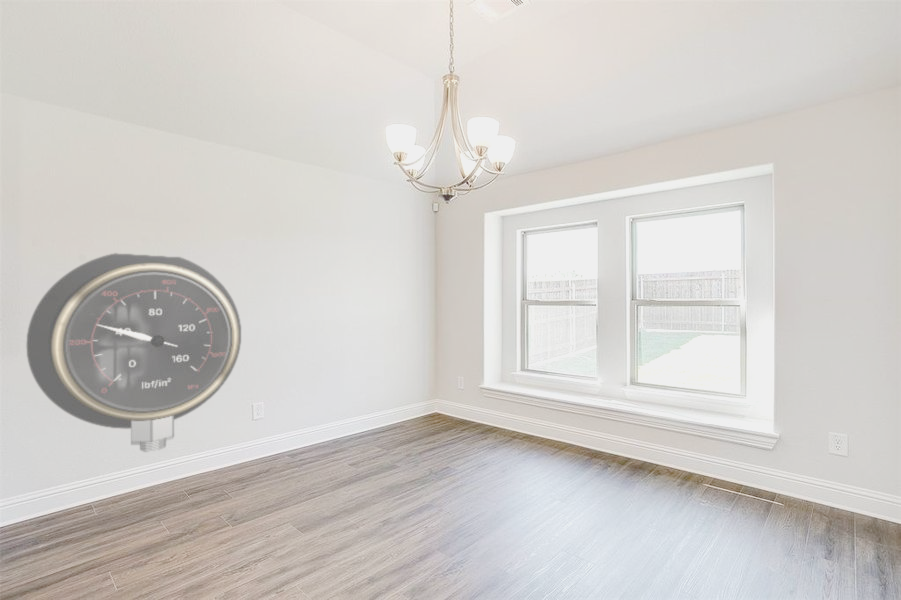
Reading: value=40 unit=psi
